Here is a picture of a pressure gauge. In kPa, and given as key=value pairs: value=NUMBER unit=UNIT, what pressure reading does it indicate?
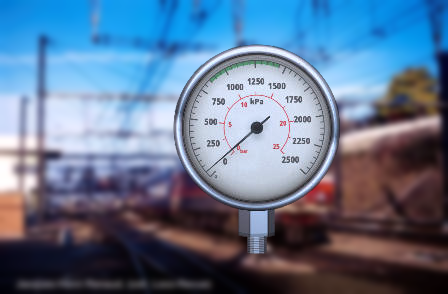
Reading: value=50 unit=kPa
